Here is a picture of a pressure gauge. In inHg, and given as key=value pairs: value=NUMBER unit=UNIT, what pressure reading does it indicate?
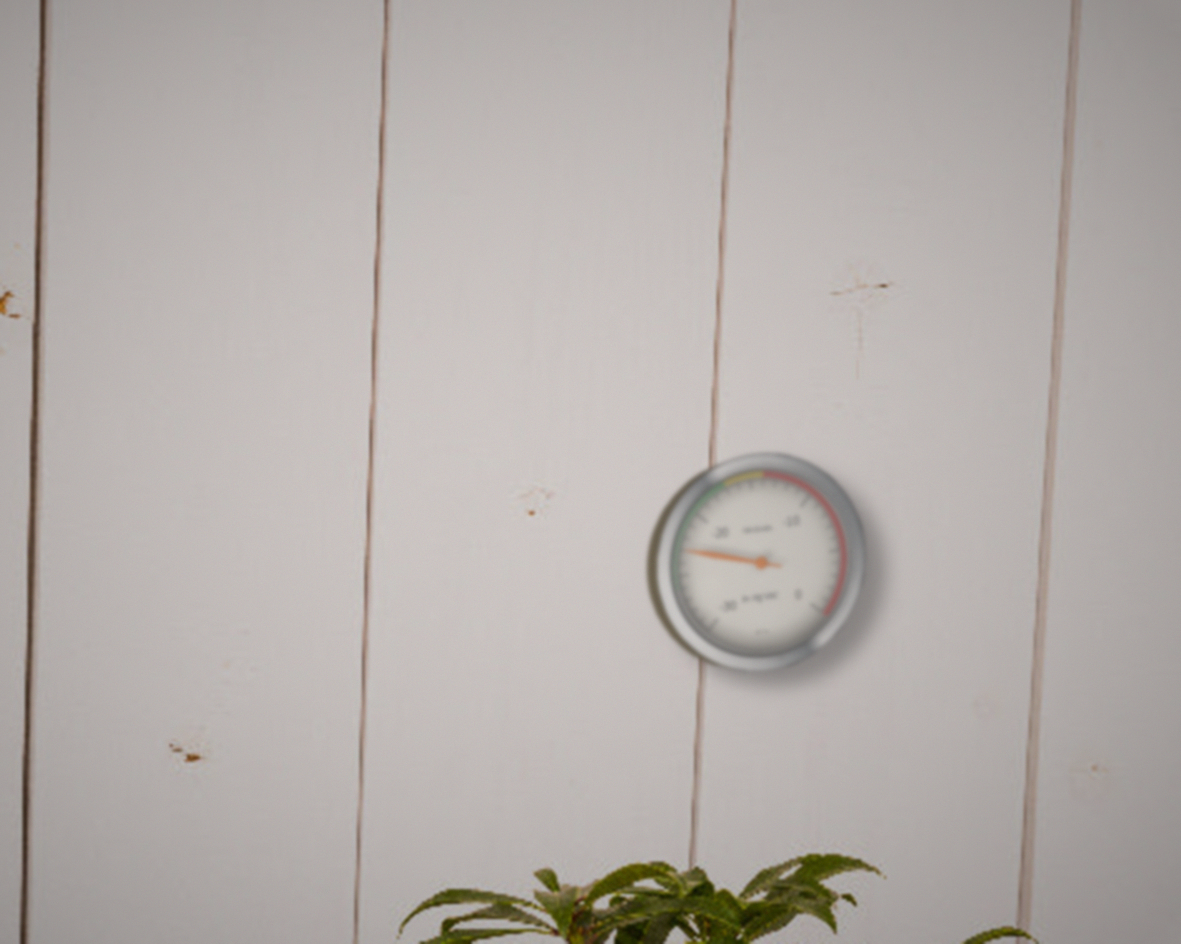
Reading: value=-23 unit=inHg
